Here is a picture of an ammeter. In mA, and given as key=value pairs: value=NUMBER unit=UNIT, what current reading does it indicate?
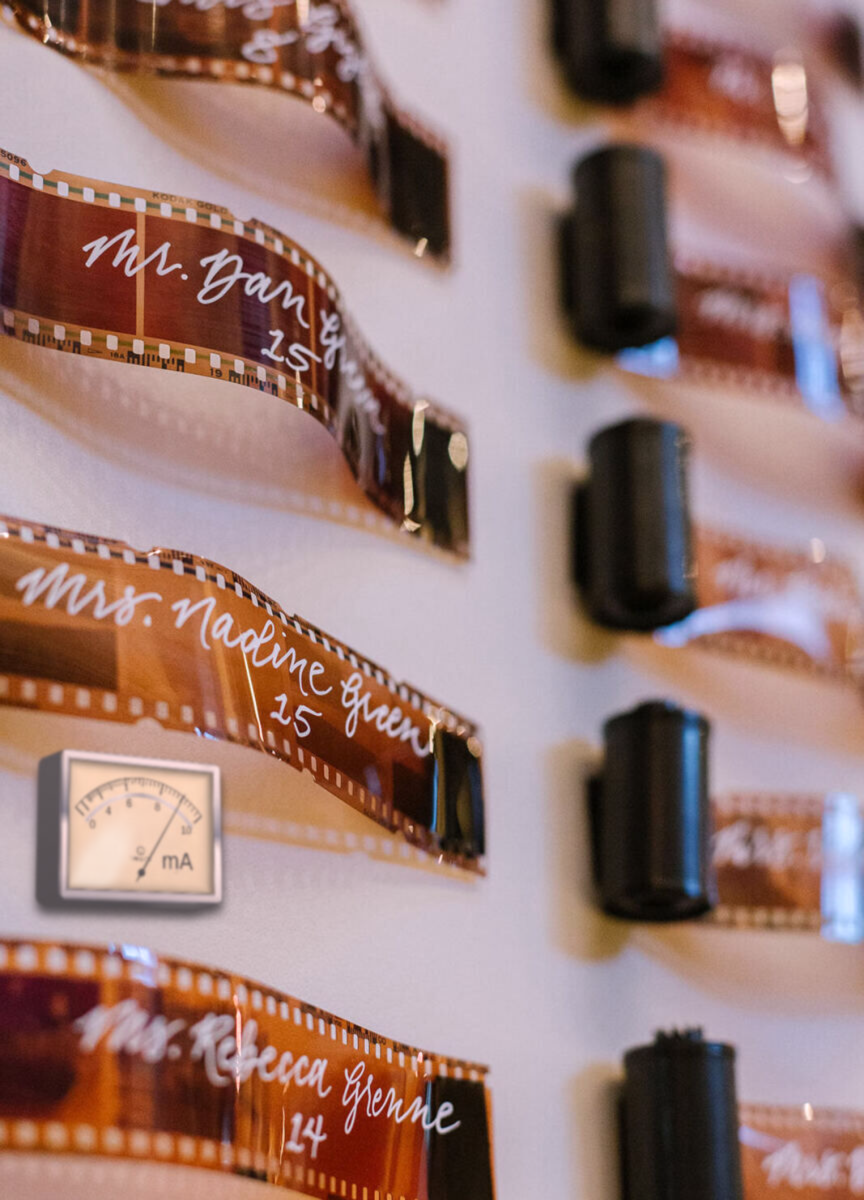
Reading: value=9 unit=mA
